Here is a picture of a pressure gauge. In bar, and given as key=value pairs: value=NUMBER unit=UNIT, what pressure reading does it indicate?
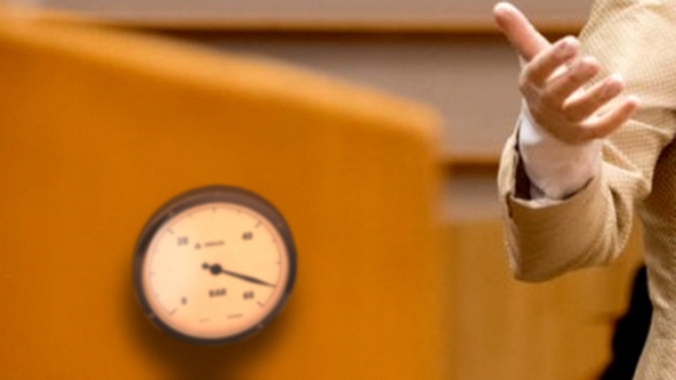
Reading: value=55 unit=bar
